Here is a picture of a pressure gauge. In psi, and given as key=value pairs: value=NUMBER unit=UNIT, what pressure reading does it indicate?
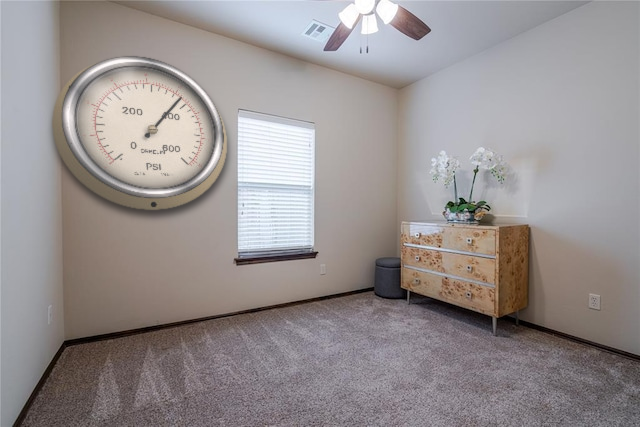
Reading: value=380 unit=psi
